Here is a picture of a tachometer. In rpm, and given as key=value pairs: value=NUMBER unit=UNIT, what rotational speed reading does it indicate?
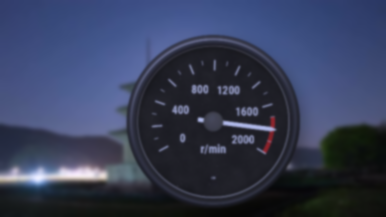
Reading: value=1800 unit=rpm
